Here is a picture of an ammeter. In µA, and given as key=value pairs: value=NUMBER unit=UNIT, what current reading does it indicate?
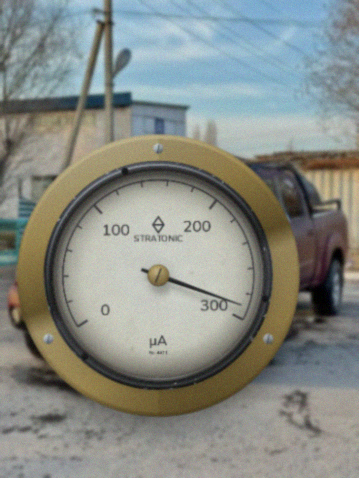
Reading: value=290 unit=µA
